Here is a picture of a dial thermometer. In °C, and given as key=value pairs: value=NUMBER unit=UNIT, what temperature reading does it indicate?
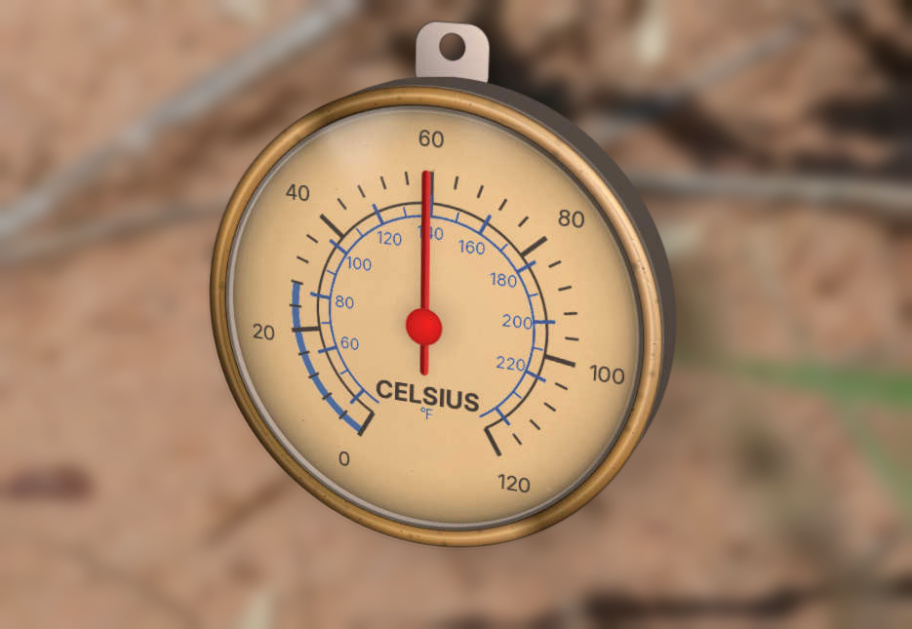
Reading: value=60 unit=°C
